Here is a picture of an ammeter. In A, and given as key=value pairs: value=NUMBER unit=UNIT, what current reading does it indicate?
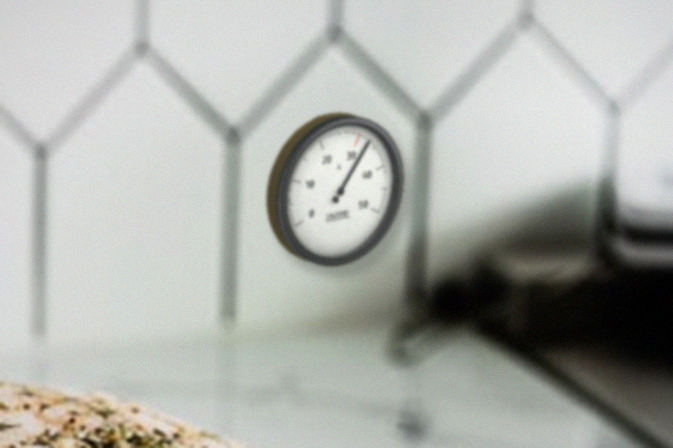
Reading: value=32.5 unit=A
